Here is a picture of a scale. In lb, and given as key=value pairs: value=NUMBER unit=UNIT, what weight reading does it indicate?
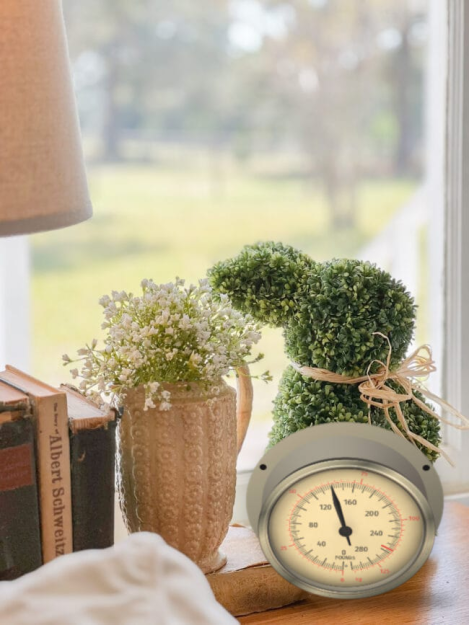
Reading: value=140 unit=lb
